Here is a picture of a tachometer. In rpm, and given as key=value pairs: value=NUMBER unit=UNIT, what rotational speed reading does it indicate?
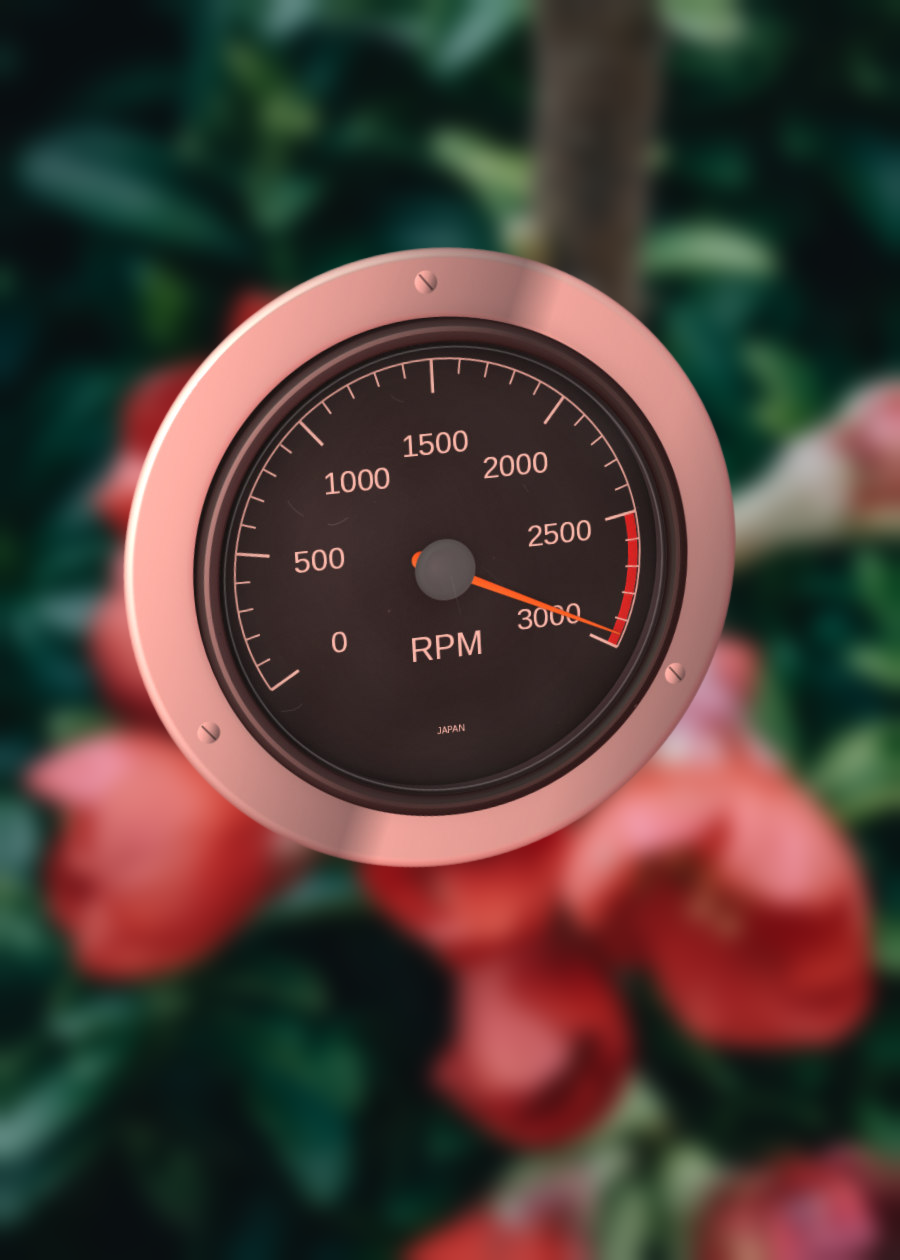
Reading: value=2950 unit=rpm
